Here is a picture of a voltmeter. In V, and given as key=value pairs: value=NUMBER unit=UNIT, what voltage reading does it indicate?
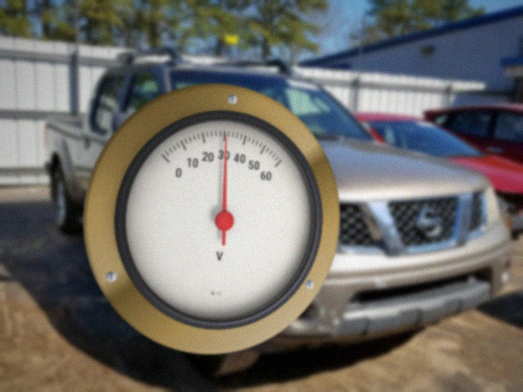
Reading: value=30 unit=V
